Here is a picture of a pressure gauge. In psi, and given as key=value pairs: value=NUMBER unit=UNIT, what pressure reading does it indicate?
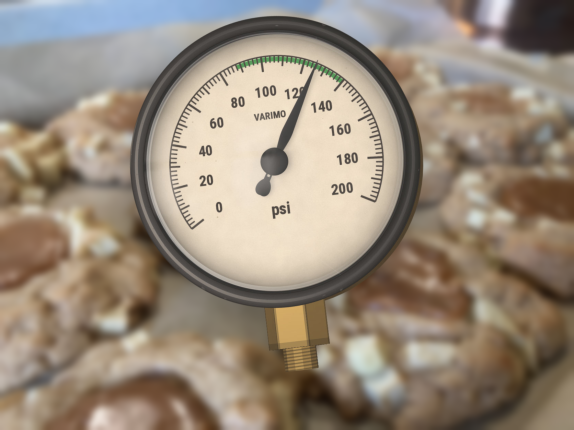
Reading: value=126 unit=psi
